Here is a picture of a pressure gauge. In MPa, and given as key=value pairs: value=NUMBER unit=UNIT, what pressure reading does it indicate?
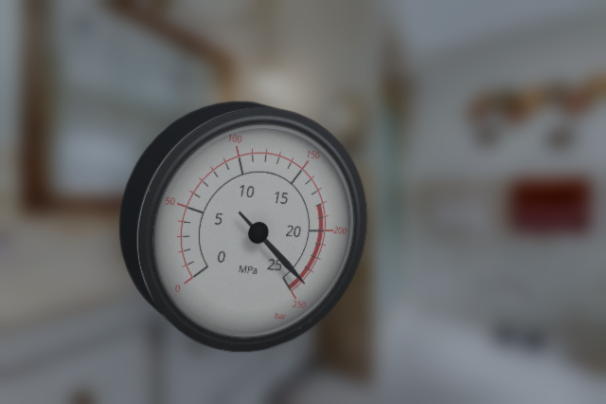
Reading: value=24 unit=MPa
